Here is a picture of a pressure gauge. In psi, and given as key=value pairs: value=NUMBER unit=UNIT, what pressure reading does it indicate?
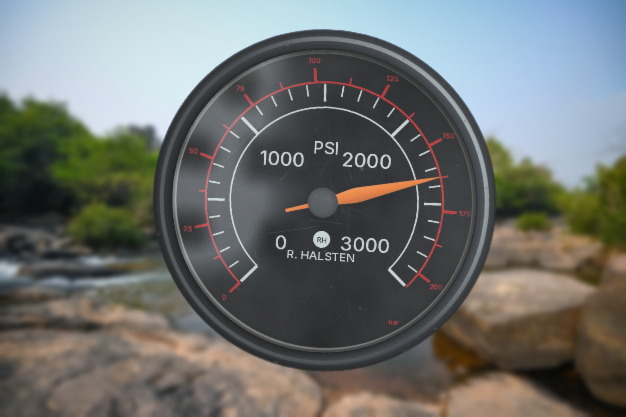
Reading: value=2350 unit=psi
